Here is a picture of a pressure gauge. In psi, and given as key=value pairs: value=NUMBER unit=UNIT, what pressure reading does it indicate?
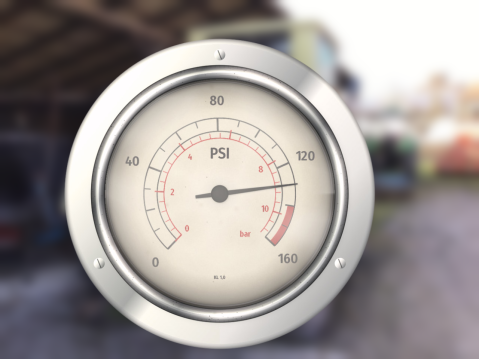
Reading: value=130 unit=psi
